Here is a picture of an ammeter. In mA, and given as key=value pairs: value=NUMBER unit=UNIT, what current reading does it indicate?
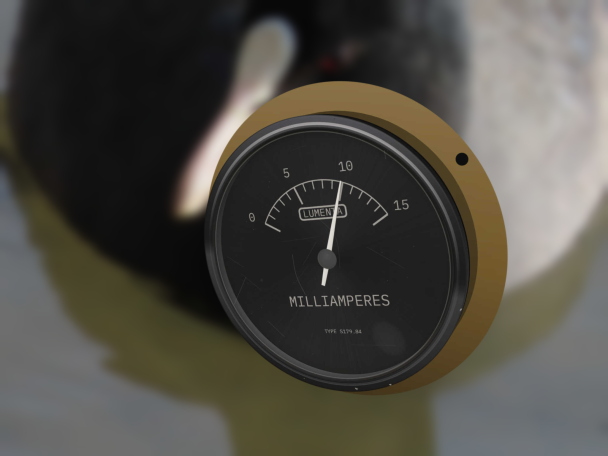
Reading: value=10 unit=mA
